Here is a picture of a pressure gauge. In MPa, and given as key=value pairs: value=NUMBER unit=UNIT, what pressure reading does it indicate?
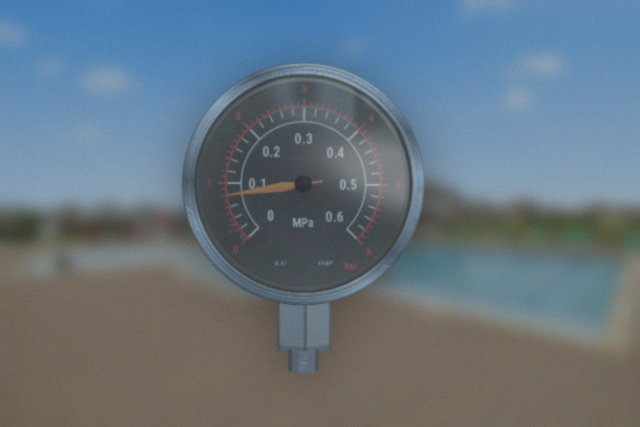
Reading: value=0.08 unit=MPa
